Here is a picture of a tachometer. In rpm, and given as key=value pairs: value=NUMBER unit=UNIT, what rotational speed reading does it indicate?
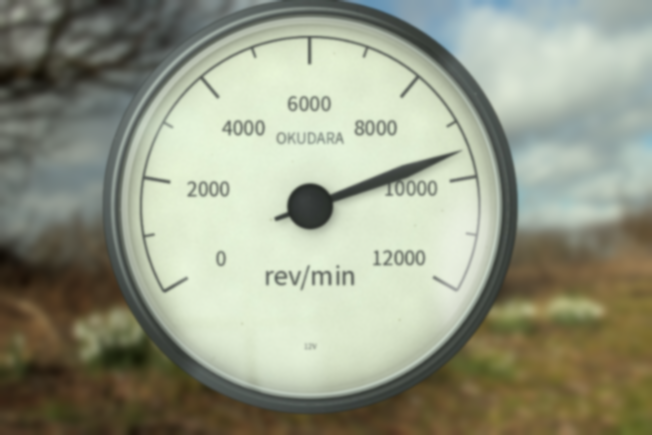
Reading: value=9500 unit=rpm
